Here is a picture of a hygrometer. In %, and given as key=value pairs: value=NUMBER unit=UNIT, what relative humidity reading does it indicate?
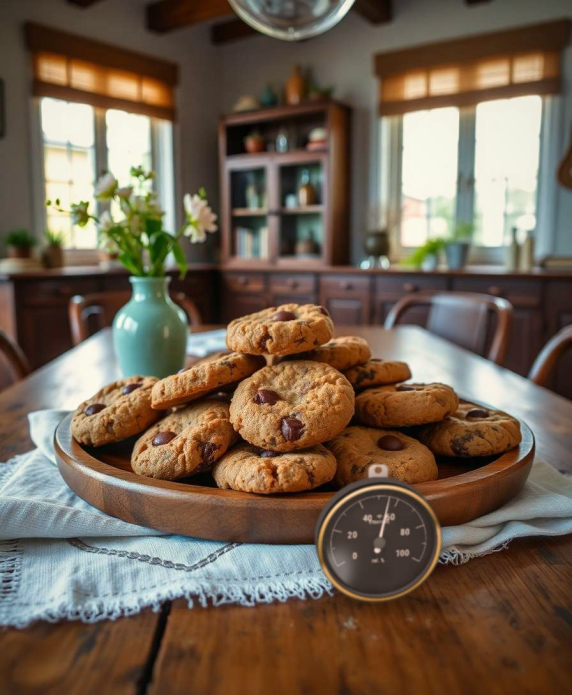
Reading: value=55 unit=%
